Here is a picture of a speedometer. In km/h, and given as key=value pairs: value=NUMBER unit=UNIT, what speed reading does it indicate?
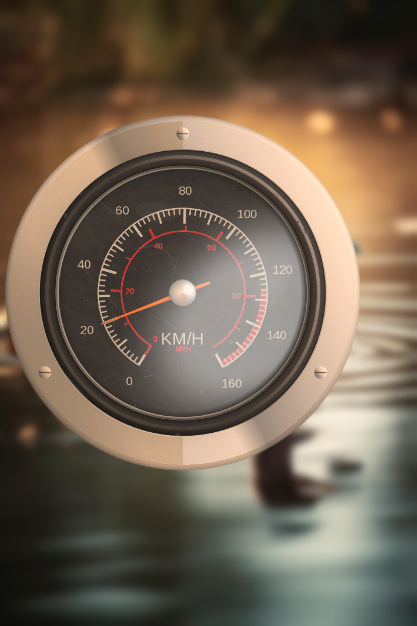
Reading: value=20 unit=km/h
